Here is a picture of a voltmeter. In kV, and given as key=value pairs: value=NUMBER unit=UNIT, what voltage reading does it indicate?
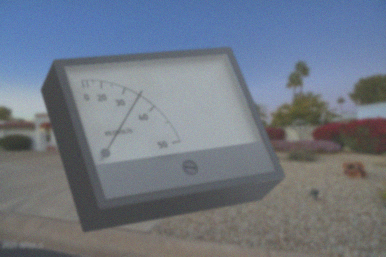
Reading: value=35 unit=kV
